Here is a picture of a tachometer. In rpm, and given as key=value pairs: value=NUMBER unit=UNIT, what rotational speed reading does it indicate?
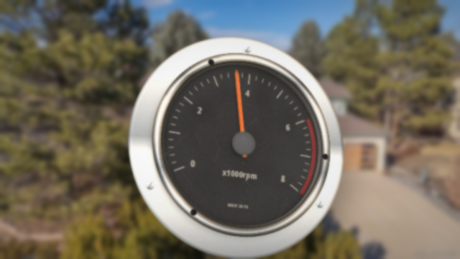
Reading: value=3600 unit=rpm
